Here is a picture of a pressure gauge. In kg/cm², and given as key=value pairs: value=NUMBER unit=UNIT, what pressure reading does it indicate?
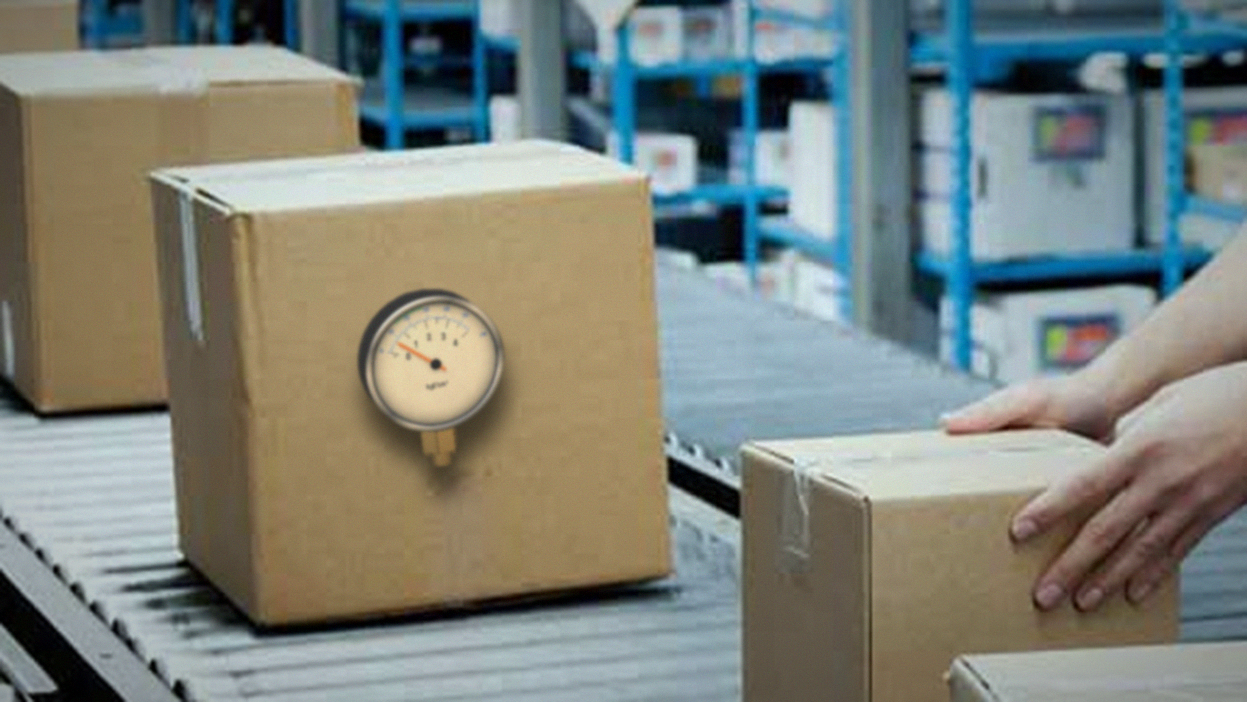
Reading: value=0.5 unit=kg/cm²
